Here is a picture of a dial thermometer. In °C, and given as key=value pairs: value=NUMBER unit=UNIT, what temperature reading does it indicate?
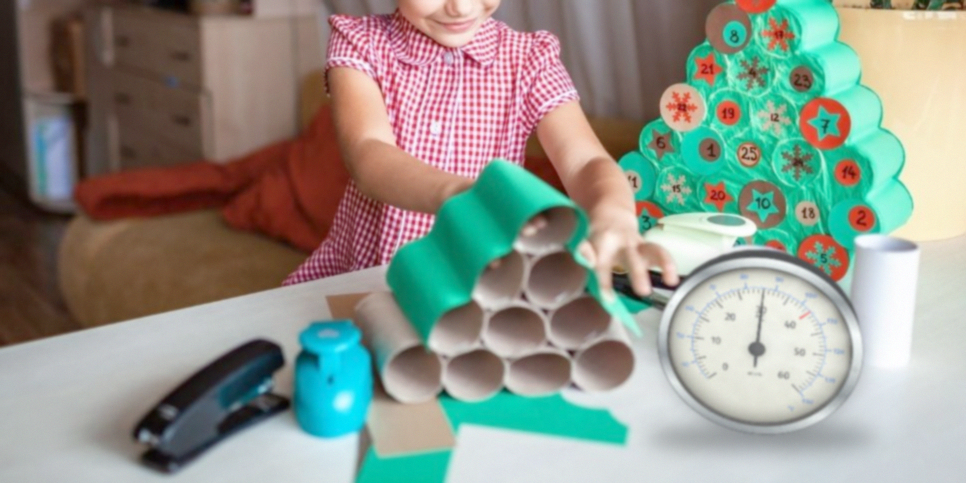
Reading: value=30 unit=°C
